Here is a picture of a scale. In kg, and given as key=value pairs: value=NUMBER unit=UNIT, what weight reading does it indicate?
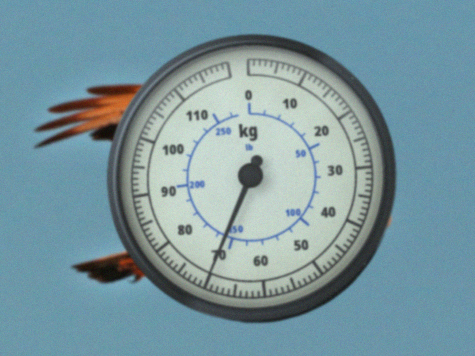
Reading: value=70 unit=kg
